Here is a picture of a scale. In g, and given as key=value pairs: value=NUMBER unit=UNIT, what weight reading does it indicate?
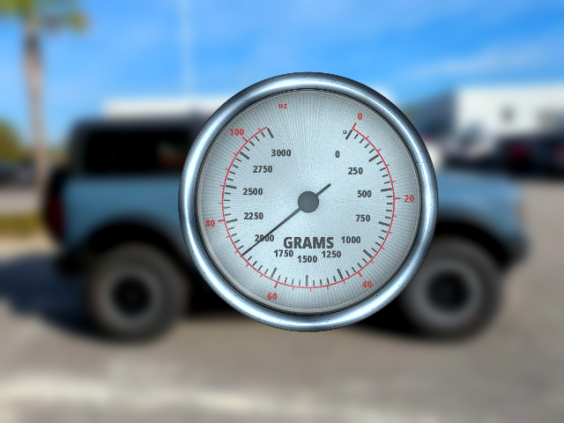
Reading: value=2000 unit=g
